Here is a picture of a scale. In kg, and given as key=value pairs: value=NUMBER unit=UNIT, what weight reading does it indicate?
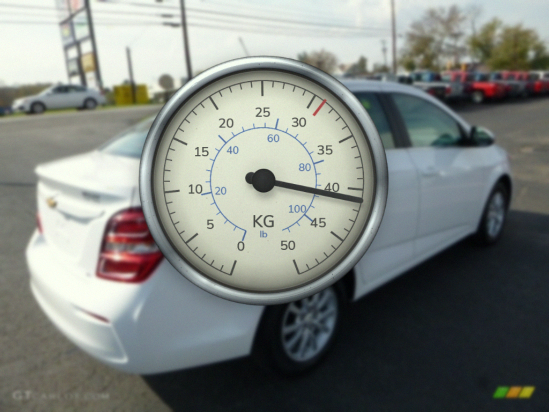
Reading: value=41 unit=kg
